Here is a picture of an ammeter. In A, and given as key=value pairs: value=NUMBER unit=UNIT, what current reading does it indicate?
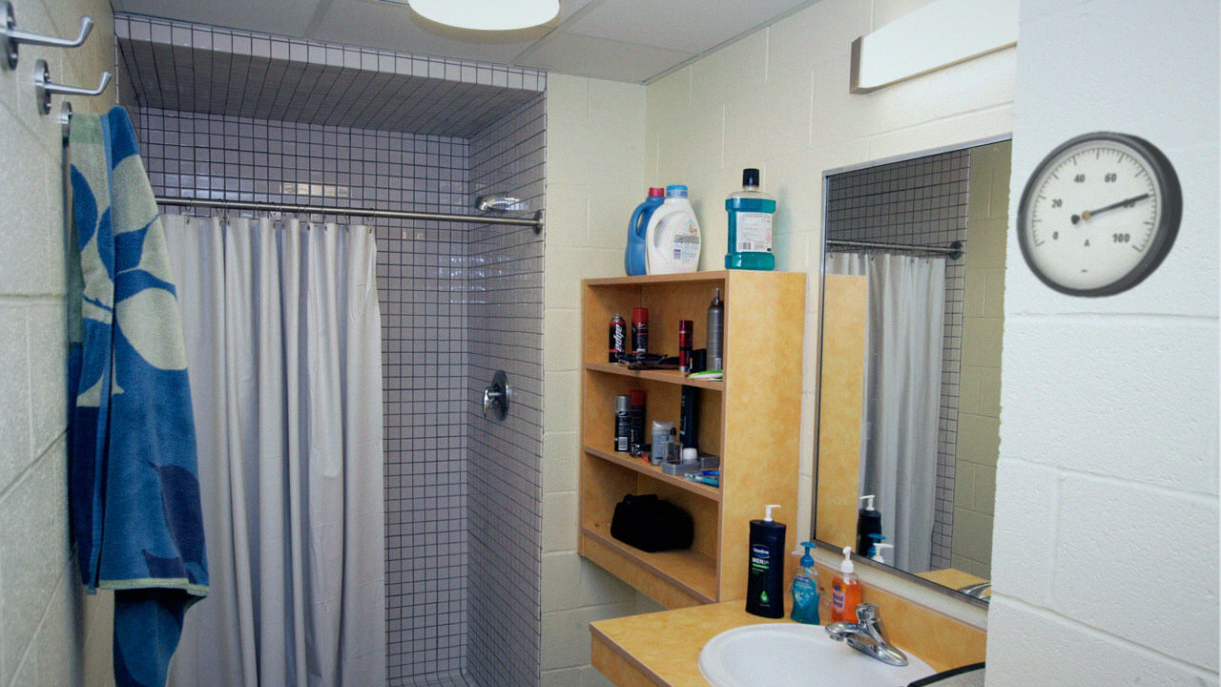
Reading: value=80 unit=A
